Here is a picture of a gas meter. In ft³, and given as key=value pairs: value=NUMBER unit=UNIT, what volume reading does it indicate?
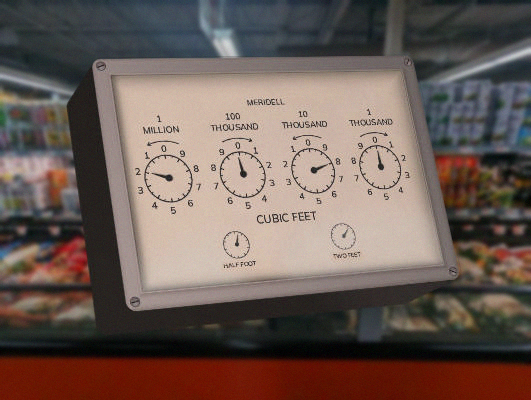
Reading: value=198000 unit=ft³
